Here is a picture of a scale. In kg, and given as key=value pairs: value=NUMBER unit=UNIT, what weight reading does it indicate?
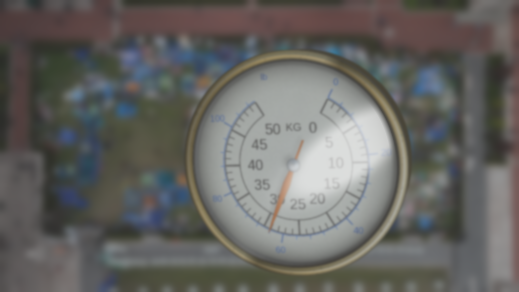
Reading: value=29 unit=kg
